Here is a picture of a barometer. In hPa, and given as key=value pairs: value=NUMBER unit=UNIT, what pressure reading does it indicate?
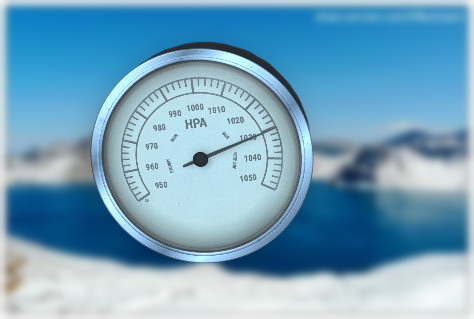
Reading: value=1030 unit=hPa
